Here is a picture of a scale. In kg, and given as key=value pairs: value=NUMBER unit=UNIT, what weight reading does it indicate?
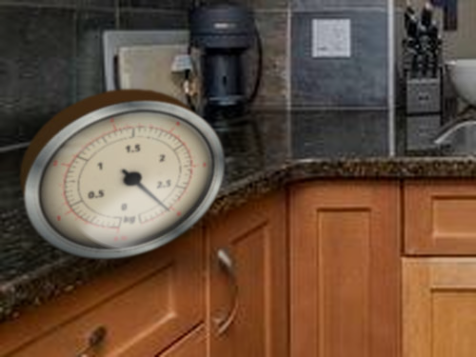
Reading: value=2.75 unit=kg
